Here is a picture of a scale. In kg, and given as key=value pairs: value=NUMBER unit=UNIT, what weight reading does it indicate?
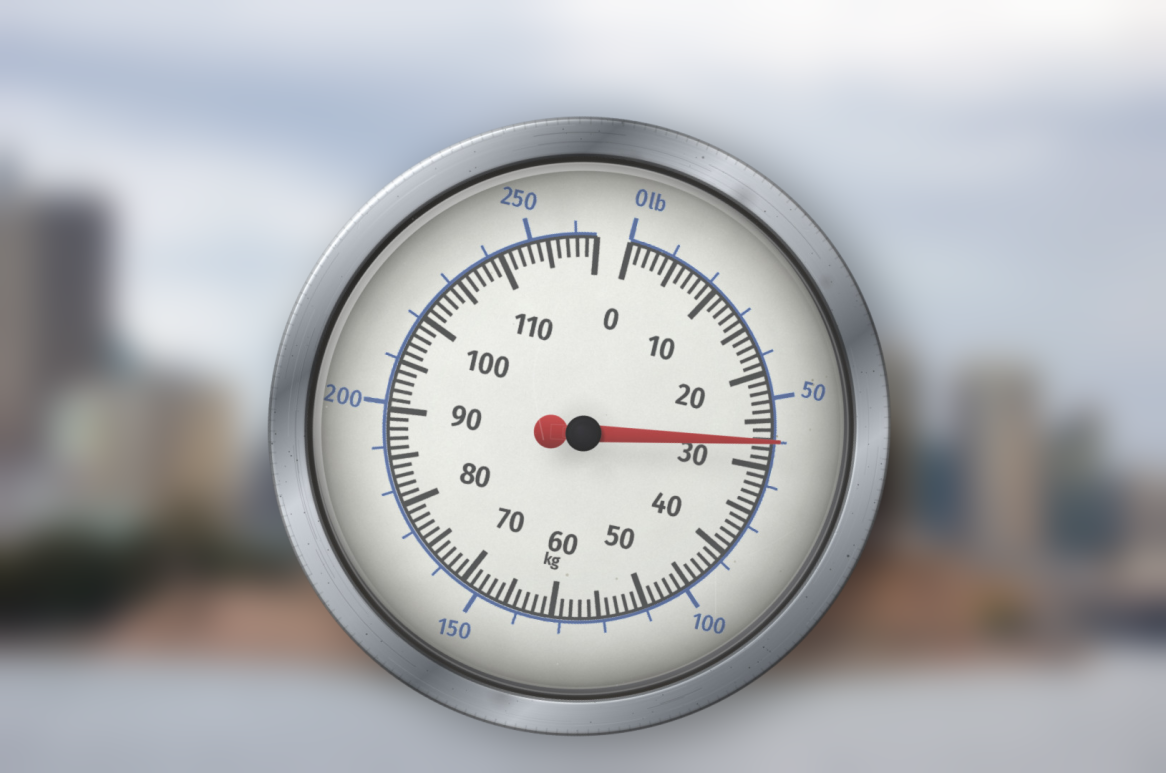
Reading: value=27 unit=kg
